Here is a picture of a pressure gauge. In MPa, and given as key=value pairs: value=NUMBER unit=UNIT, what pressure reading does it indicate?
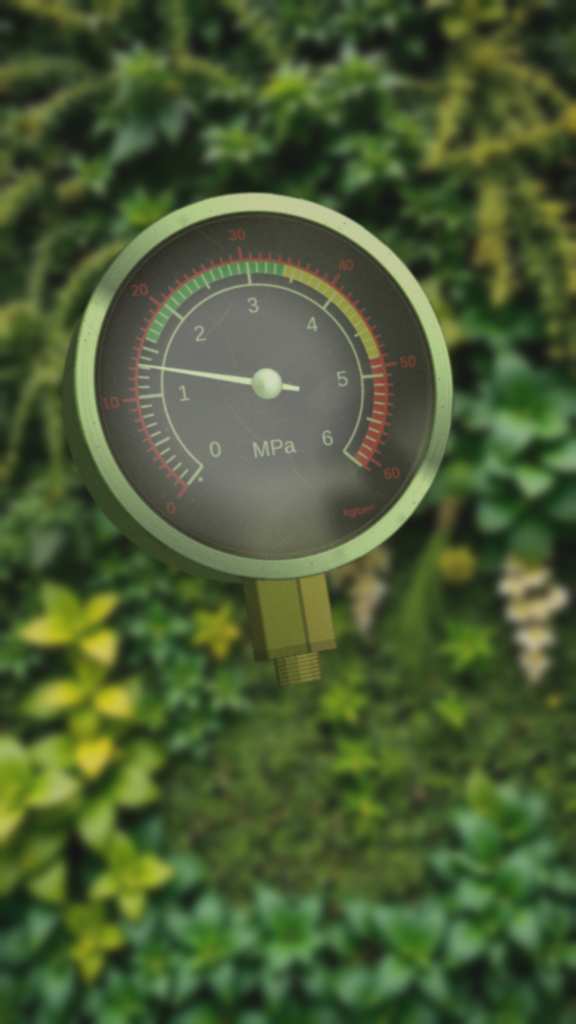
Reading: value=1.3 unit=MPa
